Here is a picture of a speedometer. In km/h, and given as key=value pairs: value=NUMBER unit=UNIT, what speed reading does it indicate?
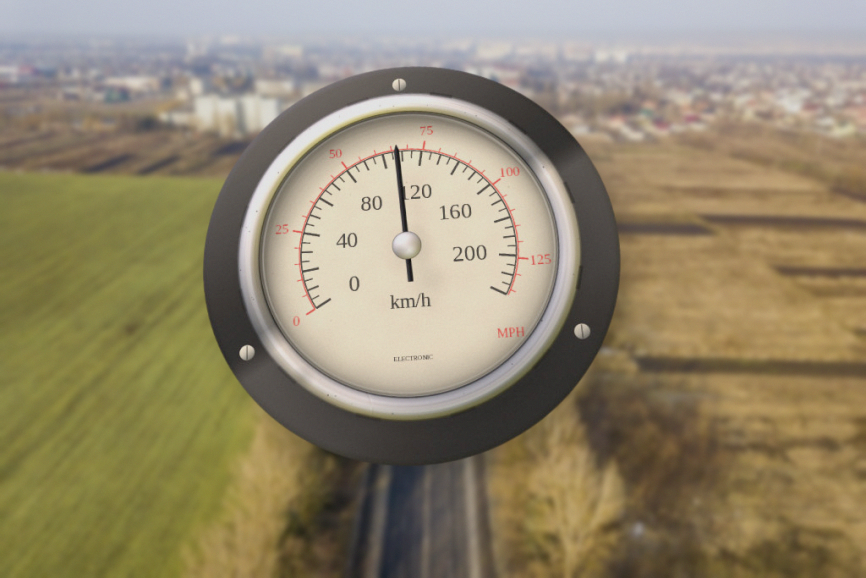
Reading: value=107.5 unit=km/h
